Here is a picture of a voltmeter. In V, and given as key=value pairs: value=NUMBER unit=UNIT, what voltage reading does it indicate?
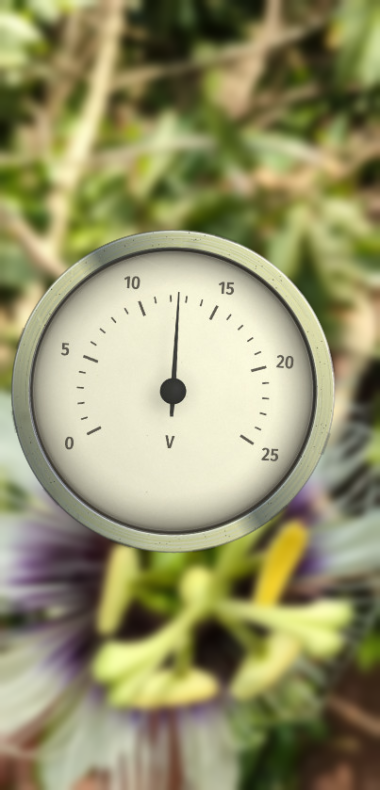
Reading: value=12.5 unit=V
